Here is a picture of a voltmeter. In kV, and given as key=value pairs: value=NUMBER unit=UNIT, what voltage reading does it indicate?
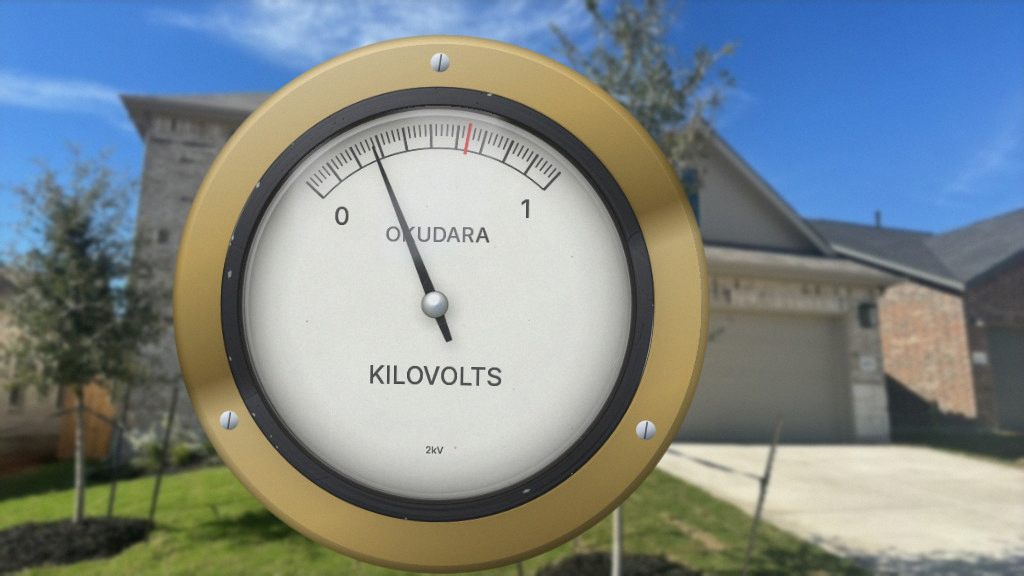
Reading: value=0.28 unit=kV
